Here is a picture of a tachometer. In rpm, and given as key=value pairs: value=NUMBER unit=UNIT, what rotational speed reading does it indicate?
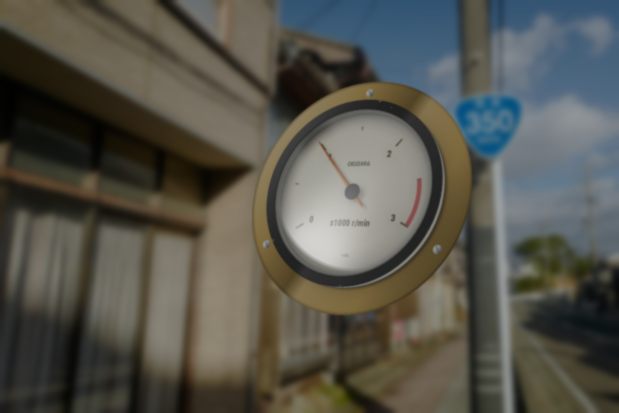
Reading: value=1000 unit=rpm
